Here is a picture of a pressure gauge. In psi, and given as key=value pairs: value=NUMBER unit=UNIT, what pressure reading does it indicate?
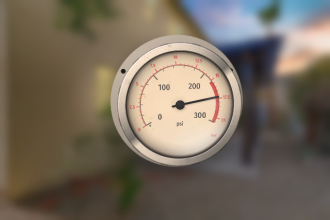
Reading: value=250 unit=psi
